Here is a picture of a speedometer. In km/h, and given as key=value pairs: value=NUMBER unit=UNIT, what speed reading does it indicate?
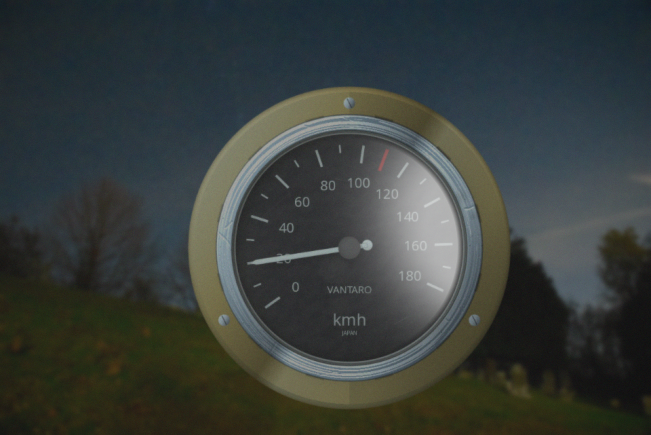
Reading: value=20 unit=km/h
